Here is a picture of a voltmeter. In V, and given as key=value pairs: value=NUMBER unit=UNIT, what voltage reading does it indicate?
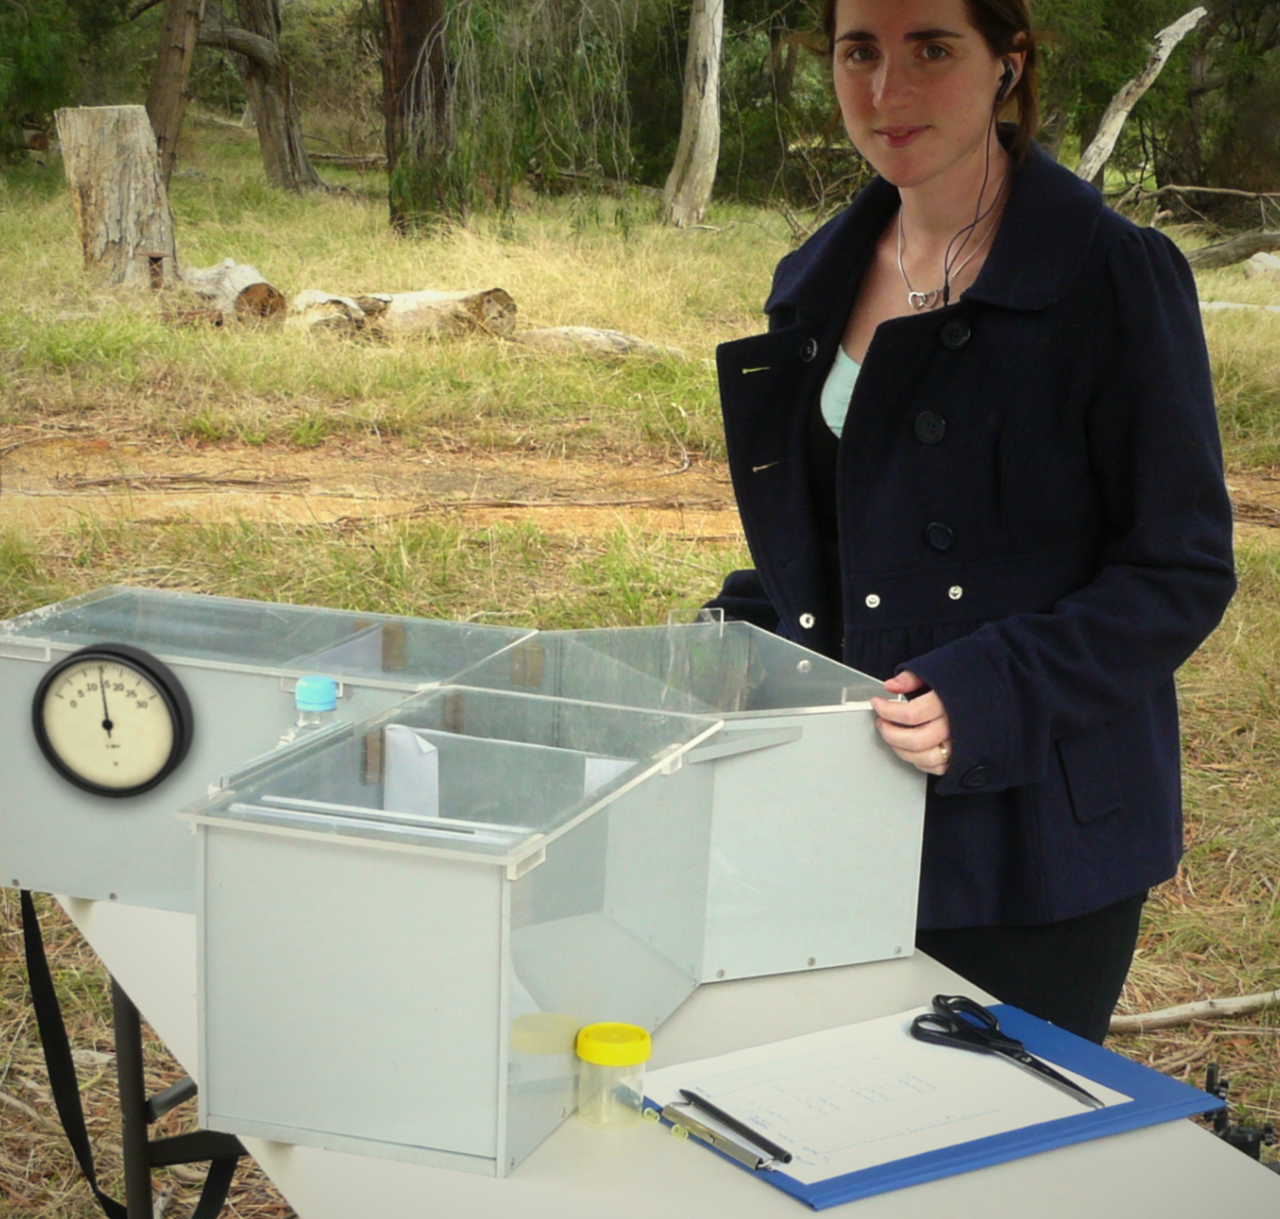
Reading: value=15 unit=V
